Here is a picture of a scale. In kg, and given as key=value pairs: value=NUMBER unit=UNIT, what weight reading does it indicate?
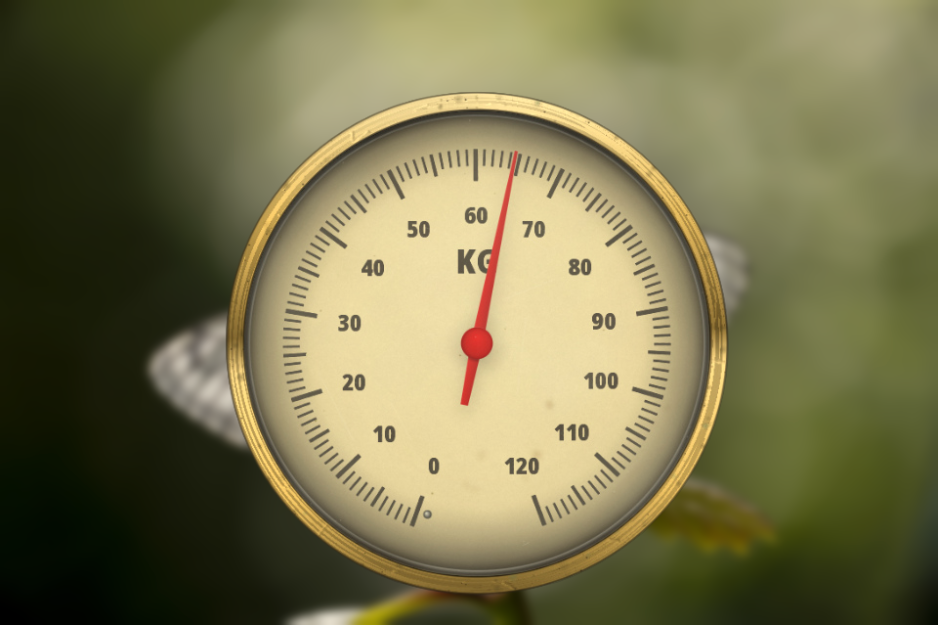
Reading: value=64.5 unit=kg
